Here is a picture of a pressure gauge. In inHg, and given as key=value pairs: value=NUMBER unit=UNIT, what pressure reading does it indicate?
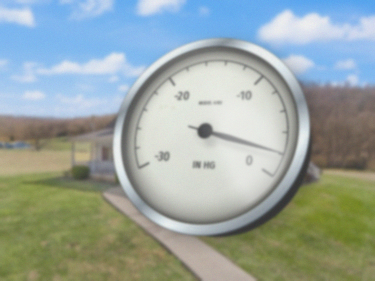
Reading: value=-2 unit=inHg
